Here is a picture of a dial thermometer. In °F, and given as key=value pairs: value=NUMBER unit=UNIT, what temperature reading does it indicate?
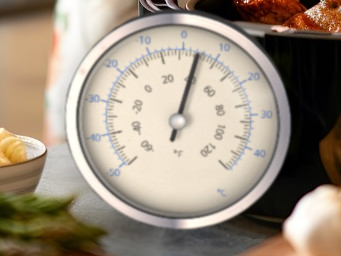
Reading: value=40 unit=°F
